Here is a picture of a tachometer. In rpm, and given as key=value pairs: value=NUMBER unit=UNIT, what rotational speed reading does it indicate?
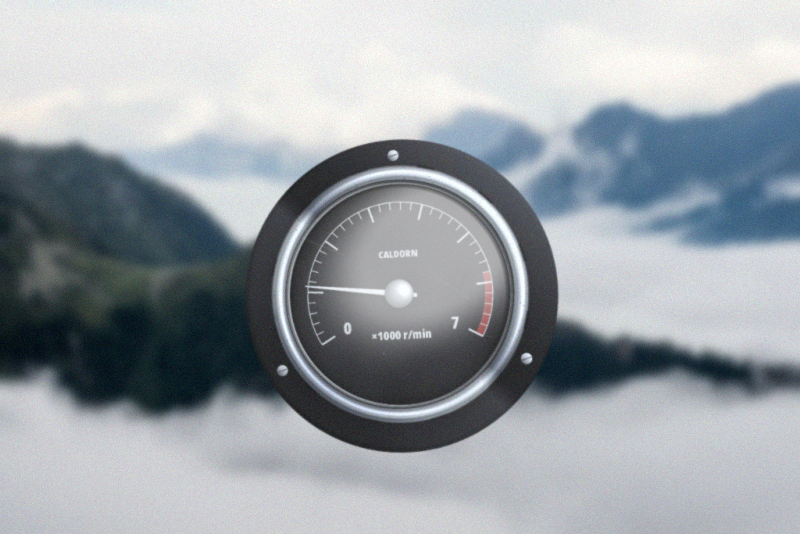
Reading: value=1100 unit=rpm
